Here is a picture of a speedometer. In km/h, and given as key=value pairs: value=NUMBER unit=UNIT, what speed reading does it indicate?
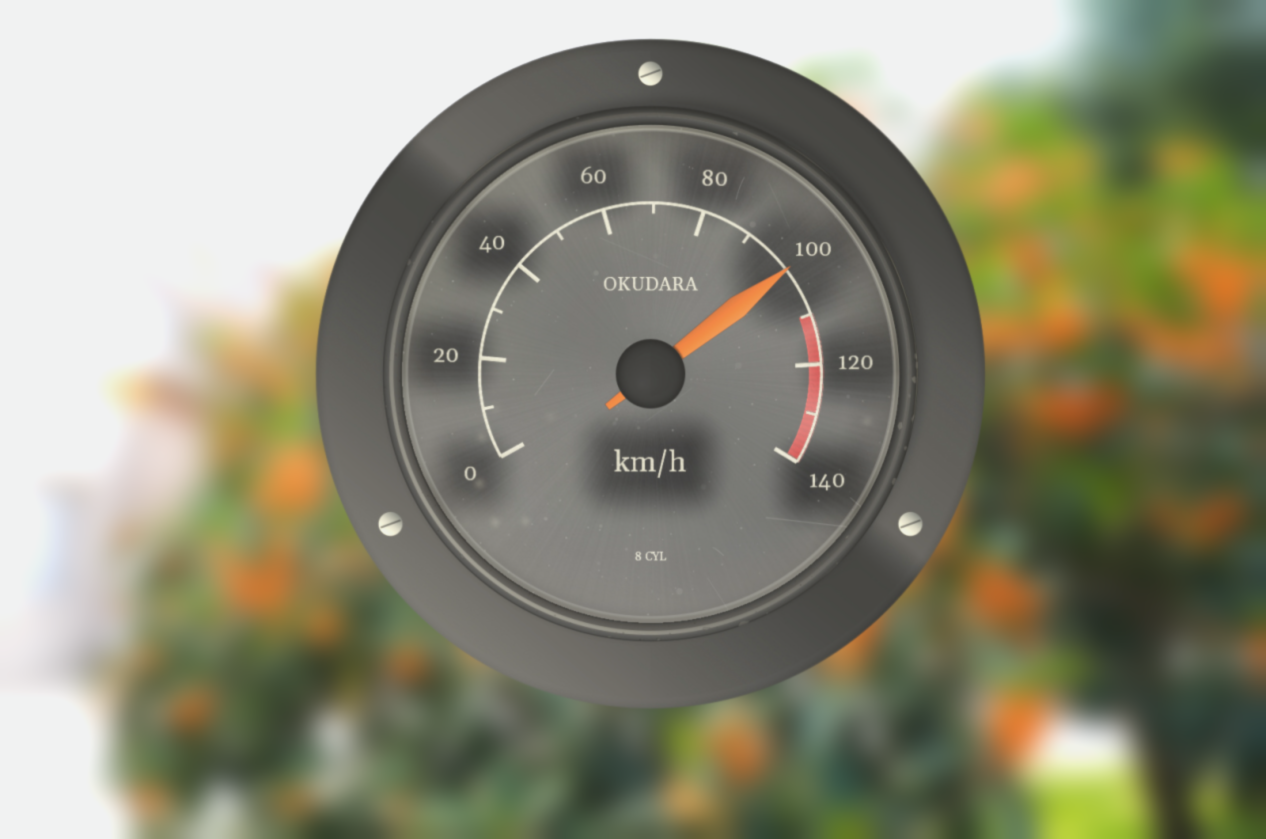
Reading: value=100 unit=km/h
